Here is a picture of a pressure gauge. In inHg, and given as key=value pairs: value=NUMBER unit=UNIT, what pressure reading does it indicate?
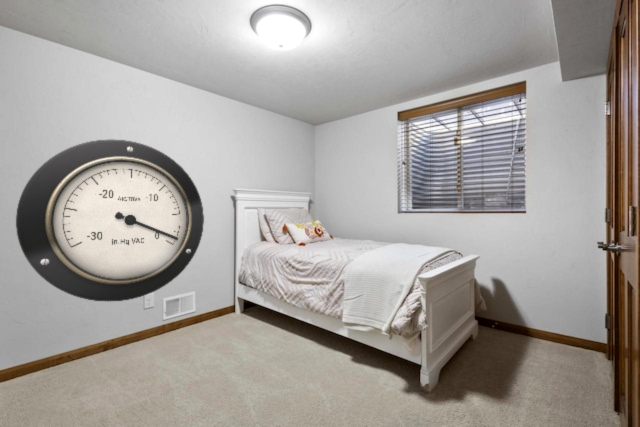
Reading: value=-1 unit=inHg
